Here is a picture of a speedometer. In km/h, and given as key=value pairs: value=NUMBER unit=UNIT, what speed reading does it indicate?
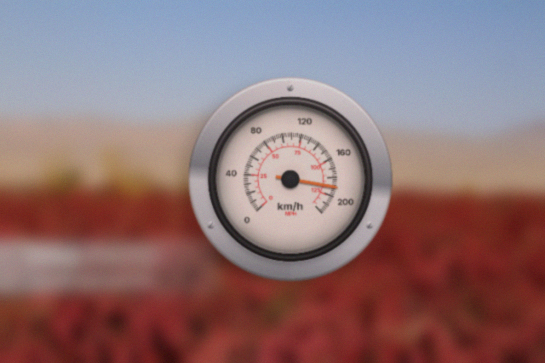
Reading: value=190 unit=km/h
